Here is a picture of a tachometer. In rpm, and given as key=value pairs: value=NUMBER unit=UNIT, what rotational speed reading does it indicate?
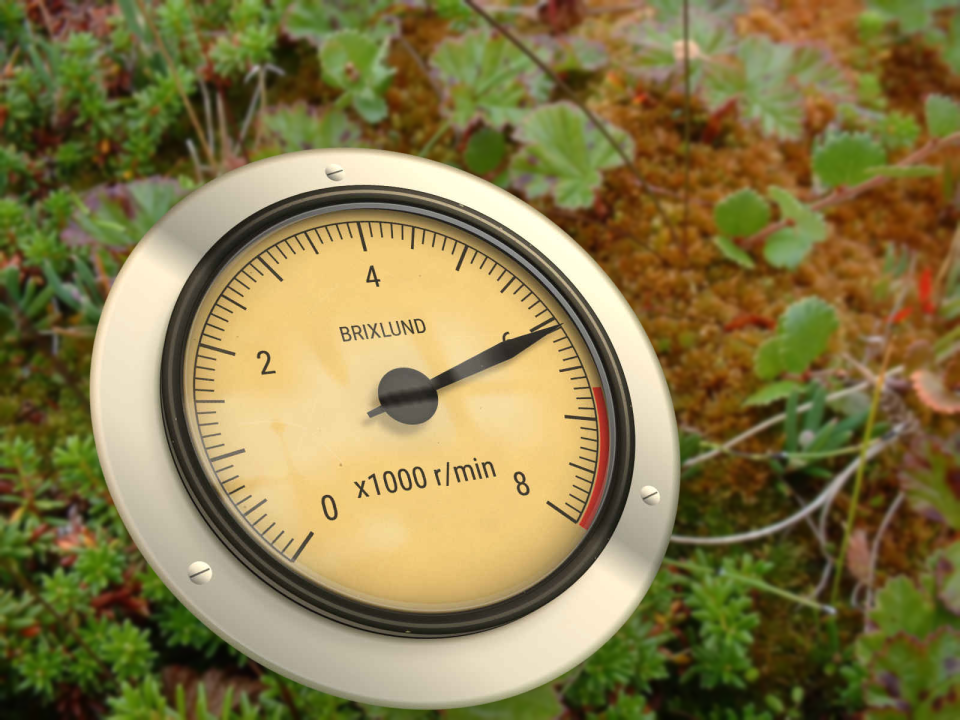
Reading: value=6100 unit=rpm
